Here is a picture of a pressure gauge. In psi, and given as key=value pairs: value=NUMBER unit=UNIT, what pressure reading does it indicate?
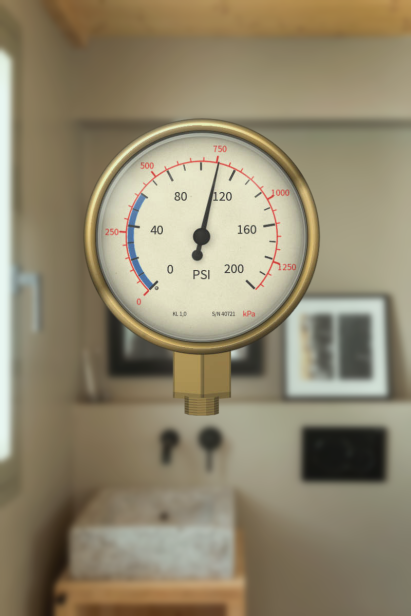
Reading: value=110 unit=psi
